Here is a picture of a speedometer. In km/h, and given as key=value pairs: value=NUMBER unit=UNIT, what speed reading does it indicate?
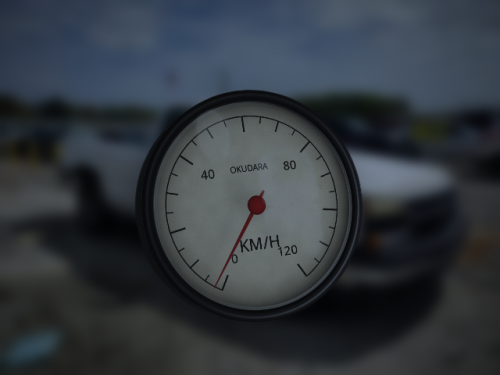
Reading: value=2.5 unit=km/h
